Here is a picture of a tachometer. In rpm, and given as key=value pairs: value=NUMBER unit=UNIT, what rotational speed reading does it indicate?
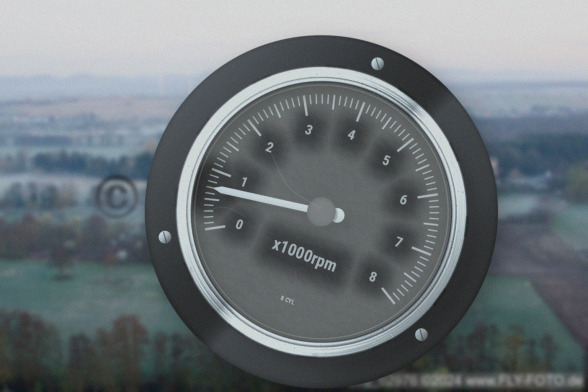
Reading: value=700 unit=rpm
